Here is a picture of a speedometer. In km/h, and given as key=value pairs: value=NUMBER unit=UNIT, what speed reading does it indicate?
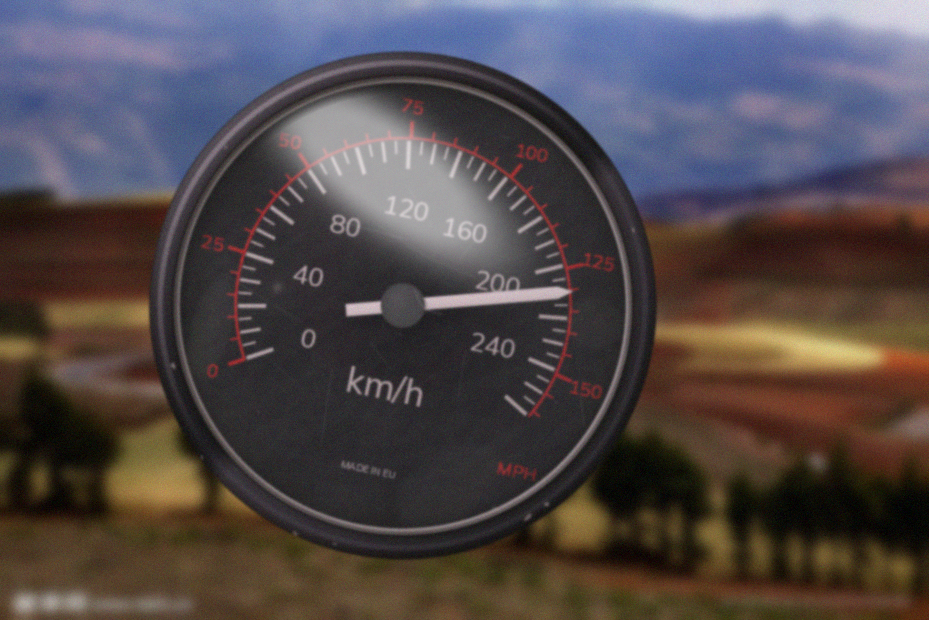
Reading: value=210 unit=km/h
